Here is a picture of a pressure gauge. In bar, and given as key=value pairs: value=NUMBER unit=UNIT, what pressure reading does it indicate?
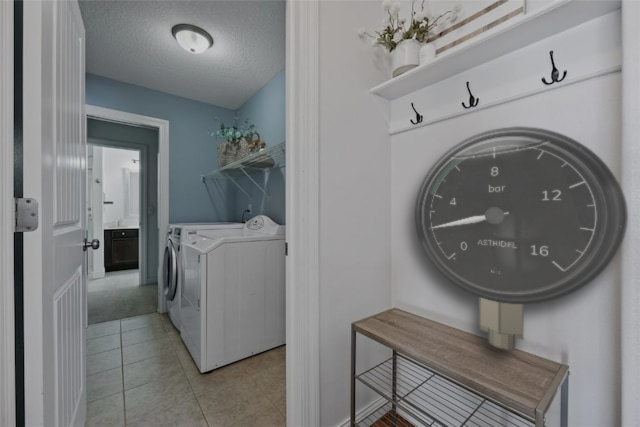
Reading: value=2 unit=bar
